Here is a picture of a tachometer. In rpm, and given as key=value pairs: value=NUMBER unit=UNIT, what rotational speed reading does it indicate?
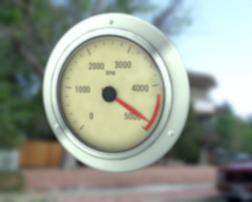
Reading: value=4800 unit=rpm
